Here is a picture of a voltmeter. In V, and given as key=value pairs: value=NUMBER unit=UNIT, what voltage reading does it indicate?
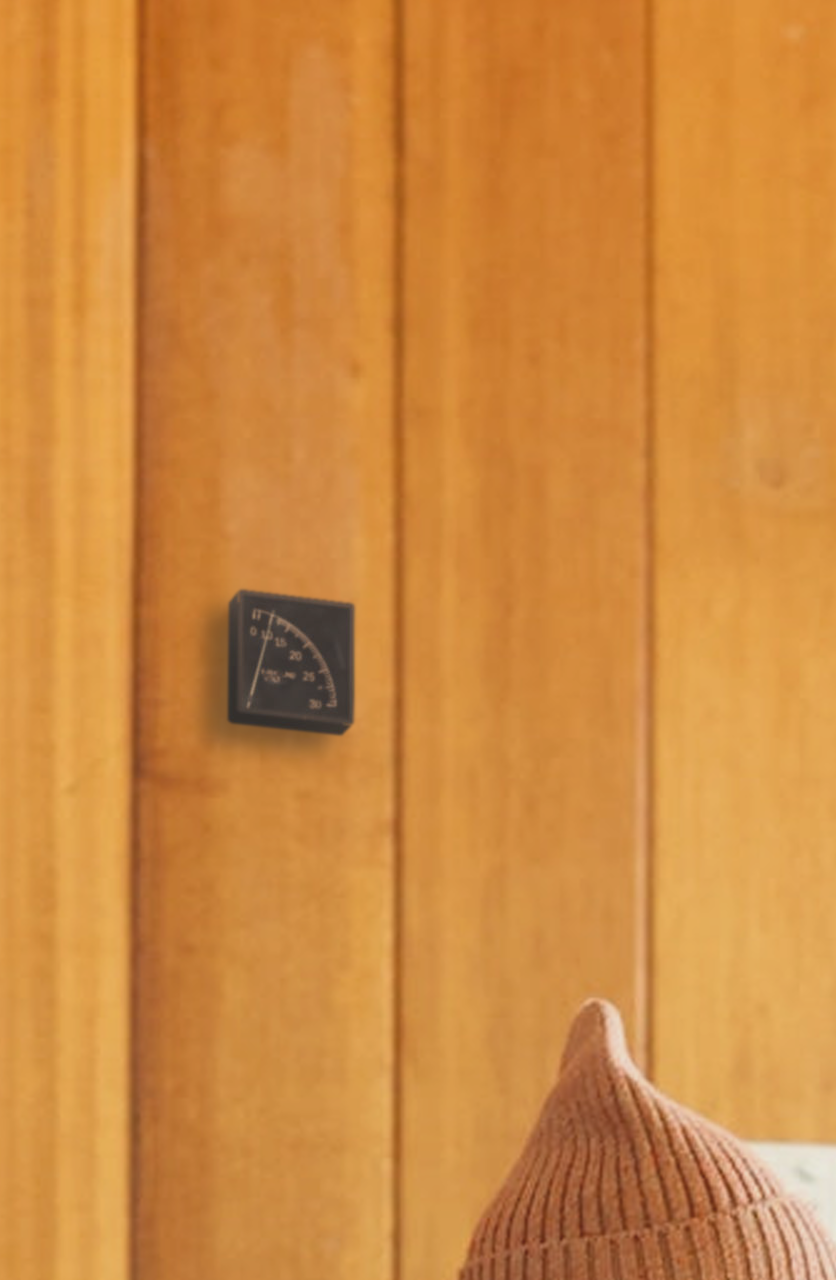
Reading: value=10 unit=V
